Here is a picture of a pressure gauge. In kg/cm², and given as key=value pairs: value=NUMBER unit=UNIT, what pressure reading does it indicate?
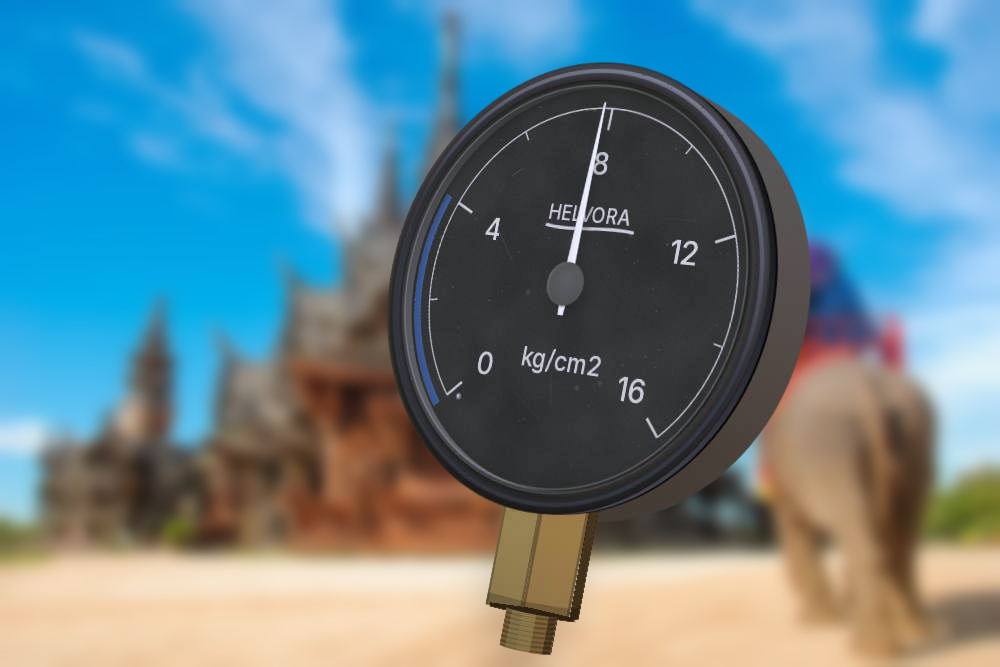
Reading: value=8 unit=kg/cm²
